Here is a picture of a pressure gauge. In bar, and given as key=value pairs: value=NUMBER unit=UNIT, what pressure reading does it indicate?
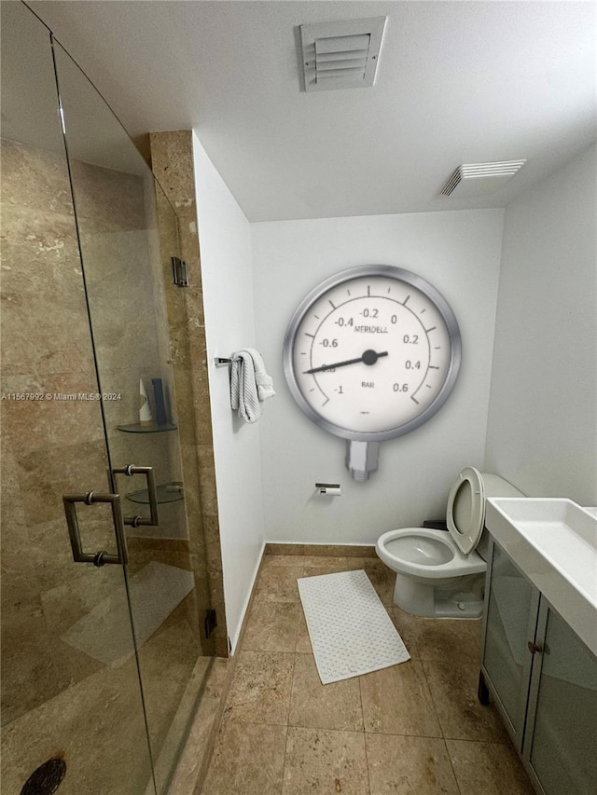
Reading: value=-0.8 unit=bar
